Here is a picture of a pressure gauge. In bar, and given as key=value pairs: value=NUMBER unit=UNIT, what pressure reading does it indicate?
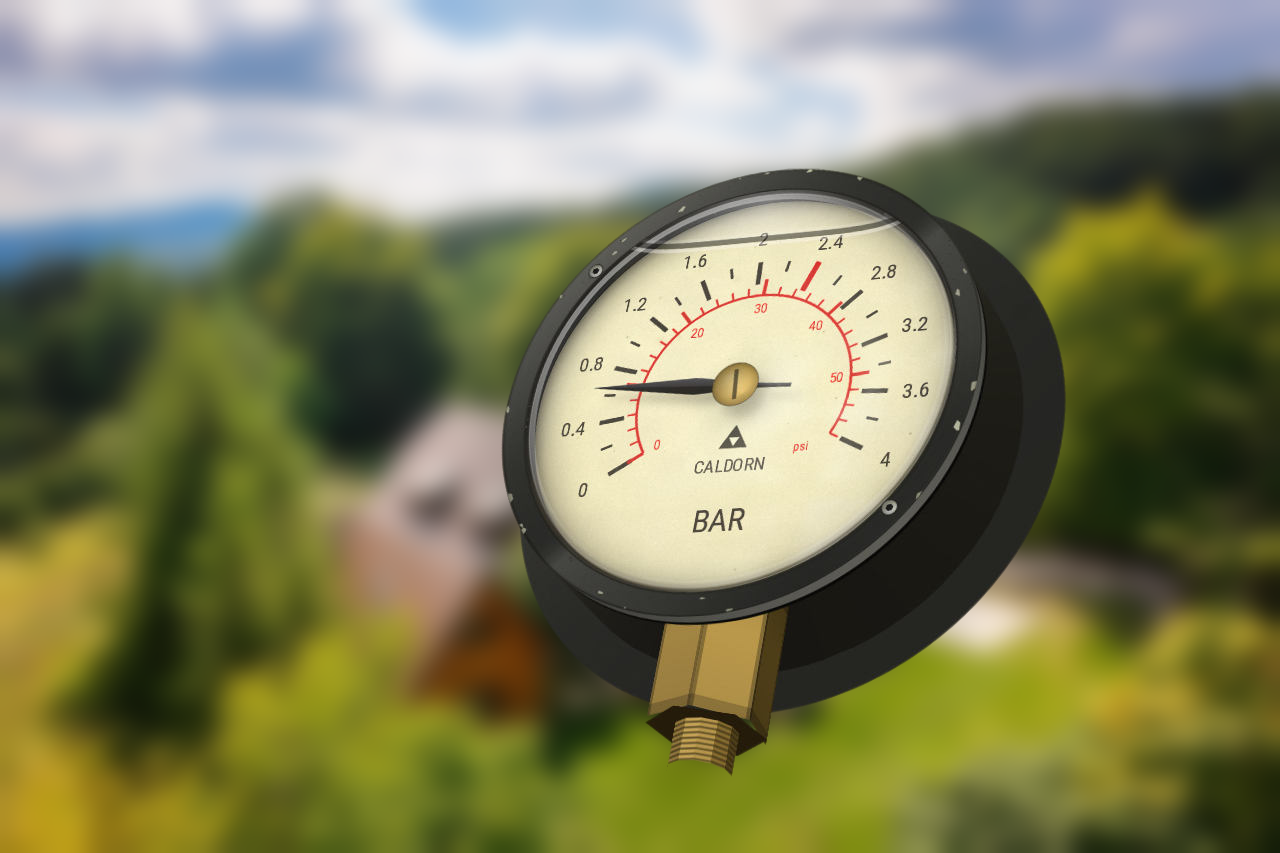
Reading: value=0.6 unit=bar
